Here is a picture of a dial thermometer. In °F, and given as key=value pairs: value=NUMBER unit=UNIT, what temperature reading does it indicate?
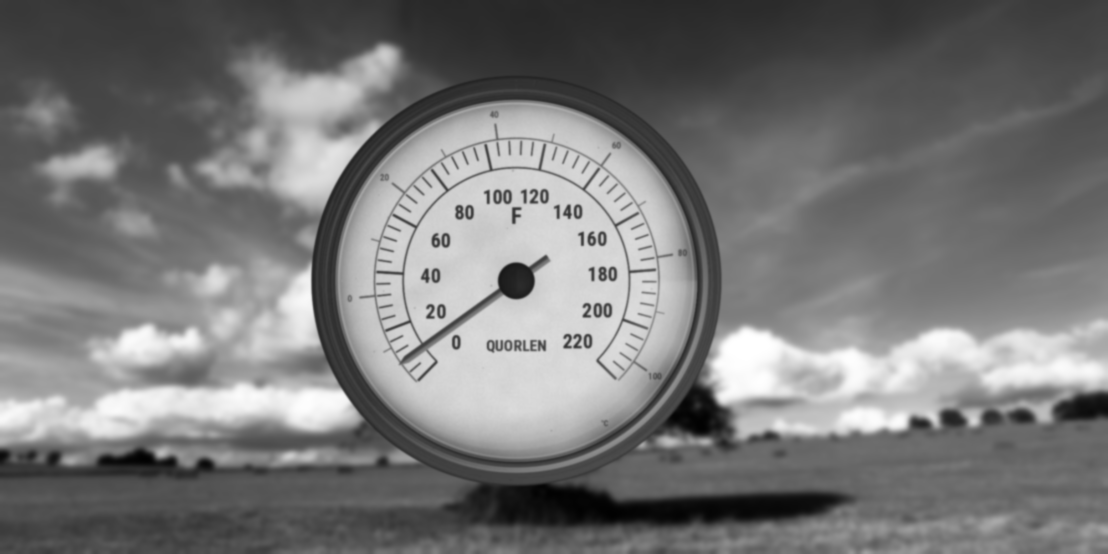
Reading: value=8 unit=°F
